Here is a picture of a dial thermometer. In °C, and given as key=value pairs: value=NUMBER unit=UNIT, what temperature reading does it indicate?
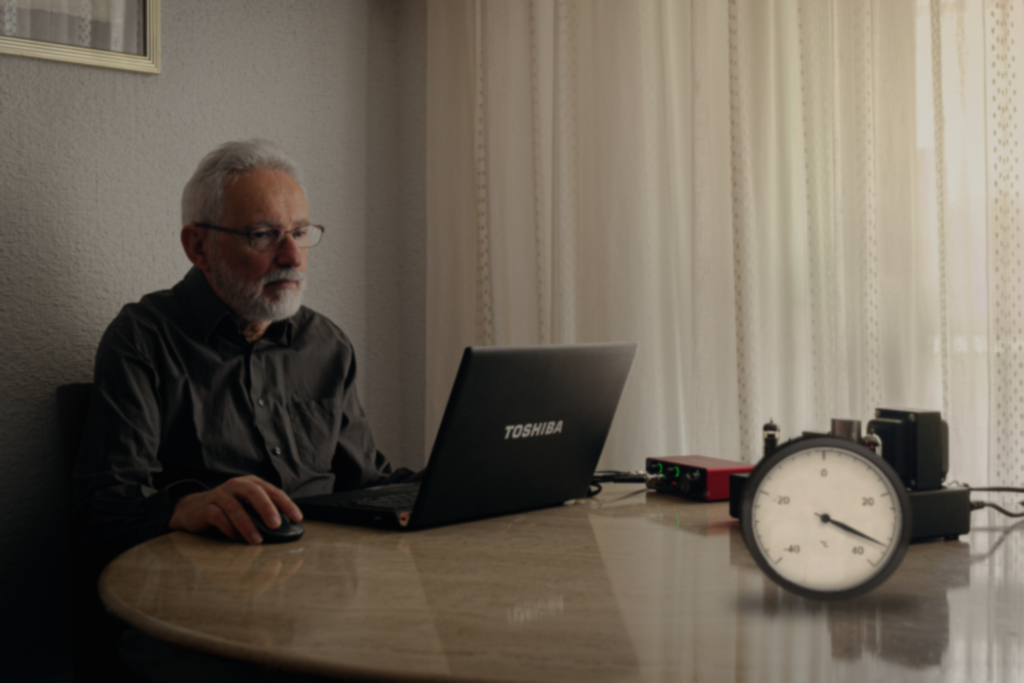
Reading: value=34 unit=°C
